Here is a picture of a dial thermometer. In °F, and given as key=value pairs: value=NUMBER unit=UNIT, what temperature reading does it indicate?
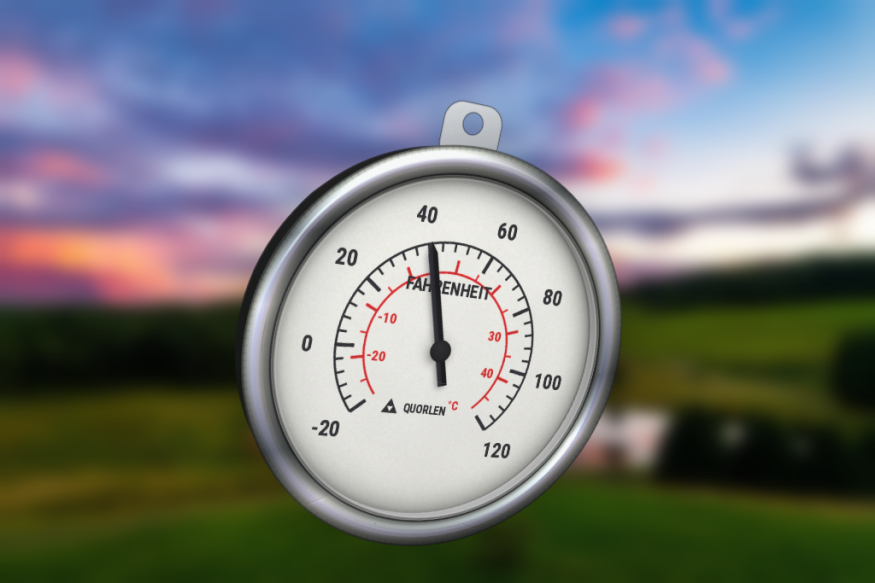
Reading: value=40 unit=°F
